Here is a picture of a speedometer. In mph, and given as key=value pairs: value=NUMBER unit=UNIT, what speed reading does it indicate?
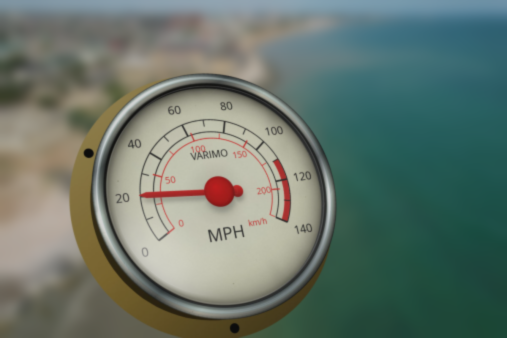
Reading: value=20 unit=mph
